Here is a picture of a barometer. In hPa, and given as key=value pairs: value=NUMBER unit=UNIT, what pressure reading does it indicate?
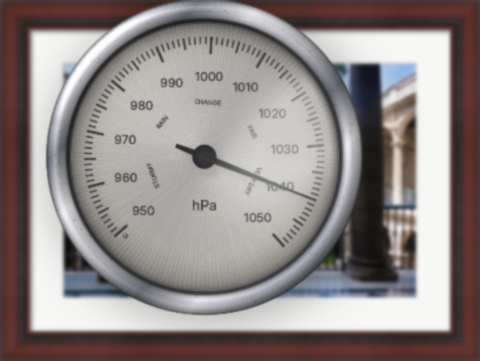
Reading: value=1040 unit=hPa
